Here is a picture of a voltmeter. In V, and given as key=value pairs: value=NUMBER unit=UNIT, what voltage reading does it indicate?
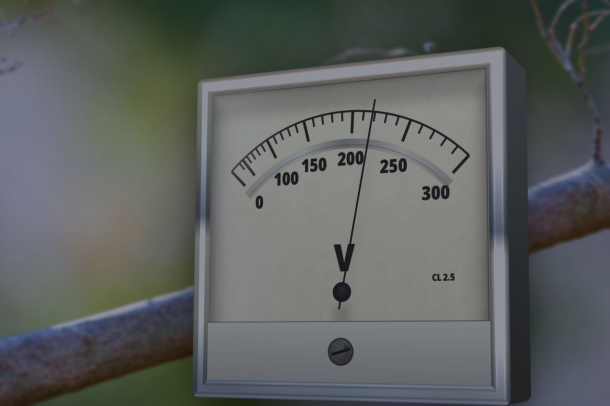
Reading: value=220 unit=V
